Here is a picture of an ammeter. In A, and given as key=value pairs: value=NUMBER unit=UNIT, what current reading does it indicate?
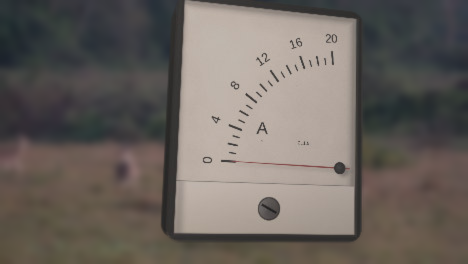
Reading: value=0 unit=A
